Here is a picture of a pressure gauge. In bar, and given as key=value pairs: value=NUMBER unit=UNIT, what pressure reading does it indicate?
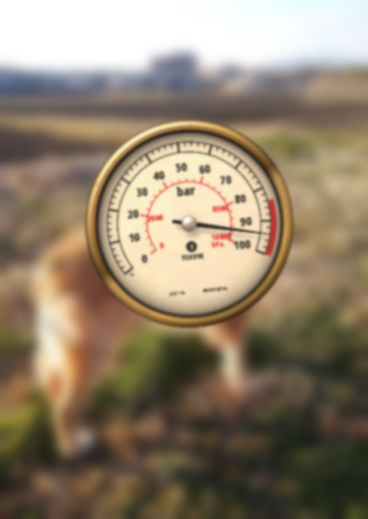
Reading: value=94 unit=bar
